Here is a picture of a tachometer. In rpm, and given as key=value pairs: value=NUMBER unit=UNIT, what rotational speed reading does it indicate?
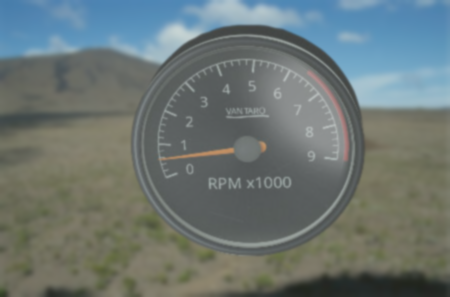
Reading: value=600 unit=rpm
